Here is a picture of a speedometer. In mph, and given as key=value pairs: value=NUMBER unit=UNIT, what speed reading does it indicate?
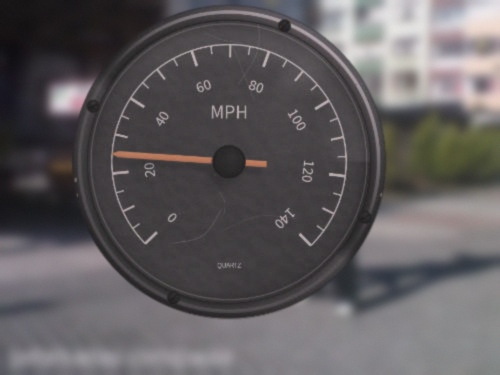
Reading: value=25 unit=mph
